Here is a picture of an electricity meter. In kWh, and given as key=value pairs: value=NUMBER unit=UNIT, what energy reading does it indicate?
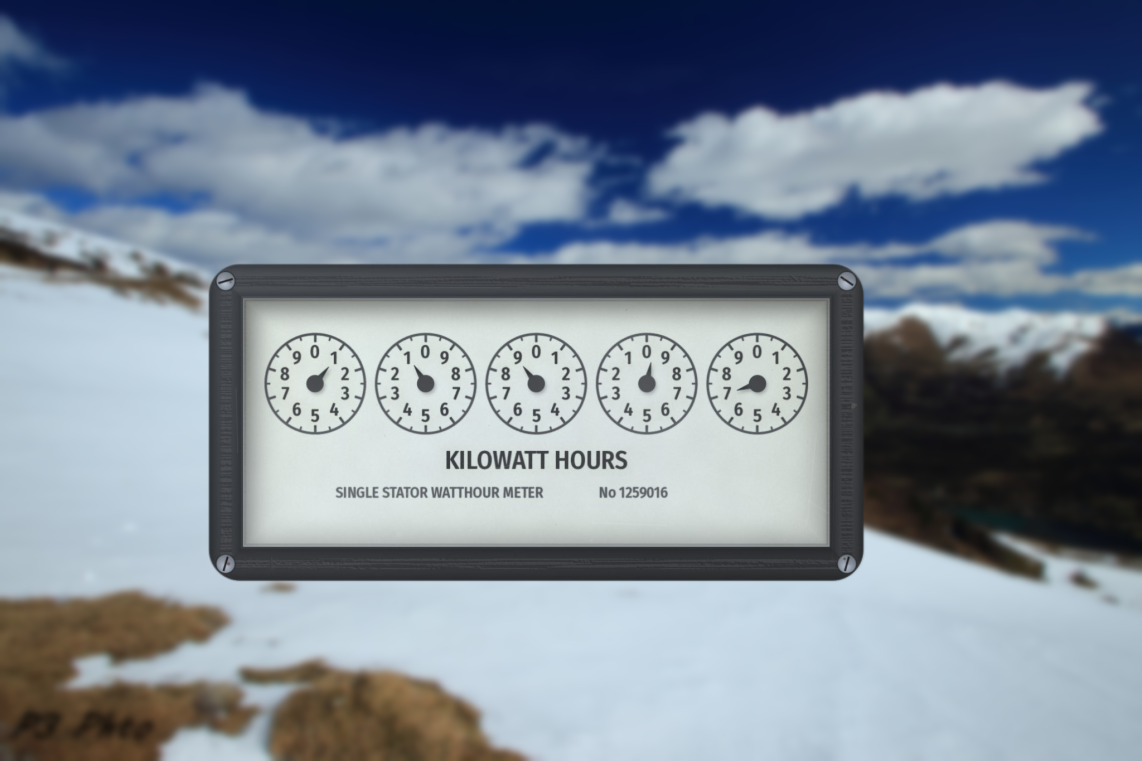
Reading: value=10897 unit=kWh
